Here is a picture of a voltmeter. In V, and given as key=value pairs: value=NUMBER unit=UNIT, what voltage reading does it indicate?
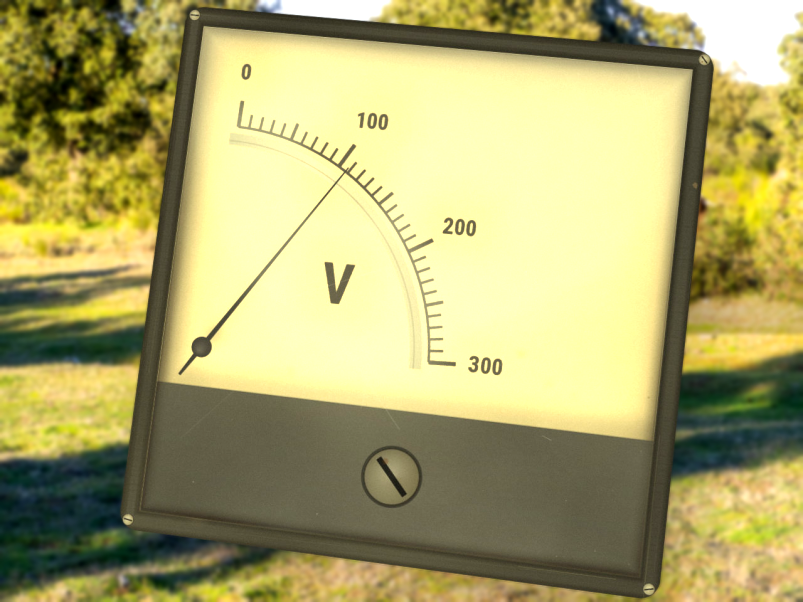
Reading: value=110 unit=V
